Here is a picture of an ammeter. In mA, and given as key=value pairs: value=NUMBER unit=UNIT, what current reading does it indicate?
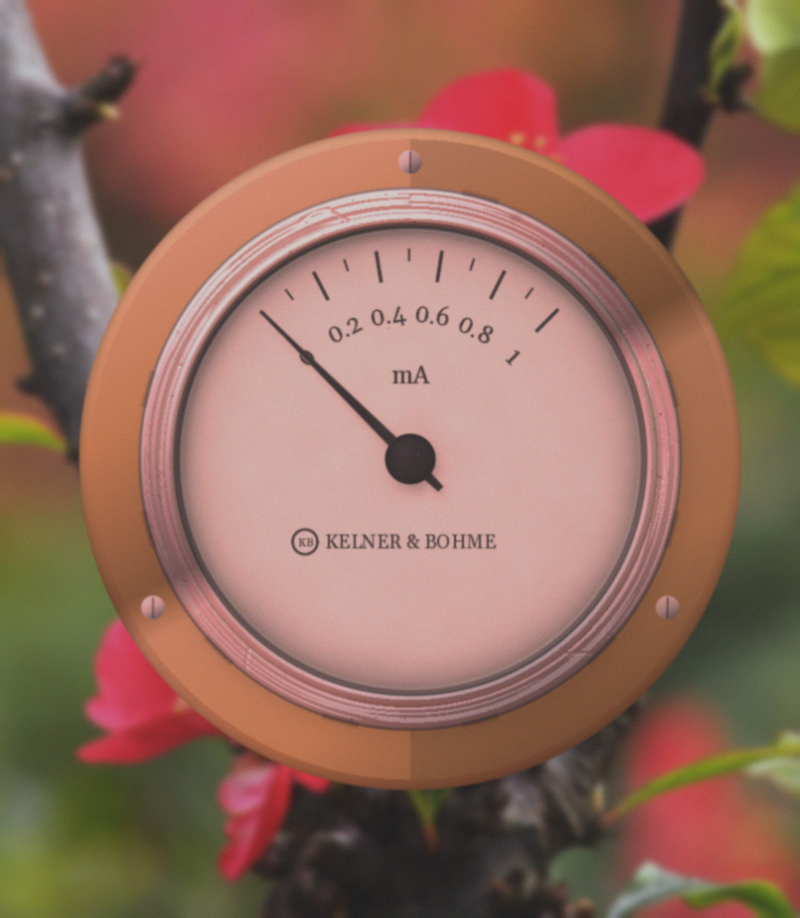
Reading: value=0 unit=mA
